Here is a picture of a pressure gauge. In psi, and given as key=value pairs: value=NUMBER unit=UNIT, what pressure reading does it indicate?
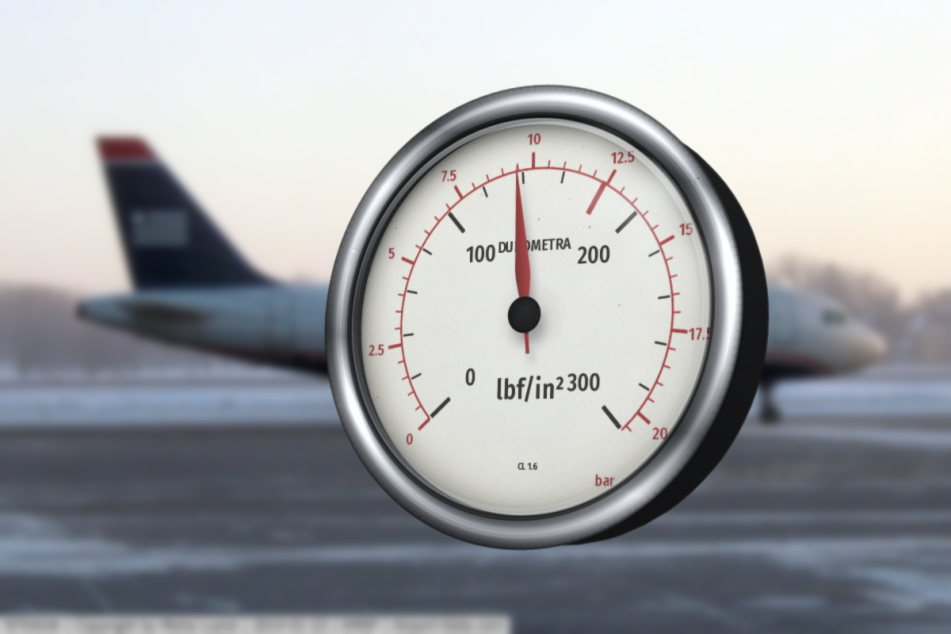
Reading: value=140 unit=psi
